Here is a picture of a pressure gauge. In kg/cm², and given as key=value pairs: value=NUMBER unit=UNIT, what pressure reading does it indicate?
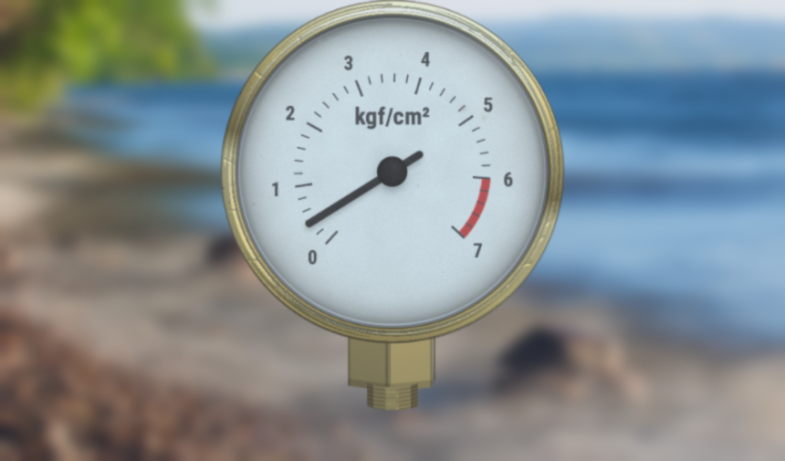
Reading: value=0.4 unit=kg/cm²
